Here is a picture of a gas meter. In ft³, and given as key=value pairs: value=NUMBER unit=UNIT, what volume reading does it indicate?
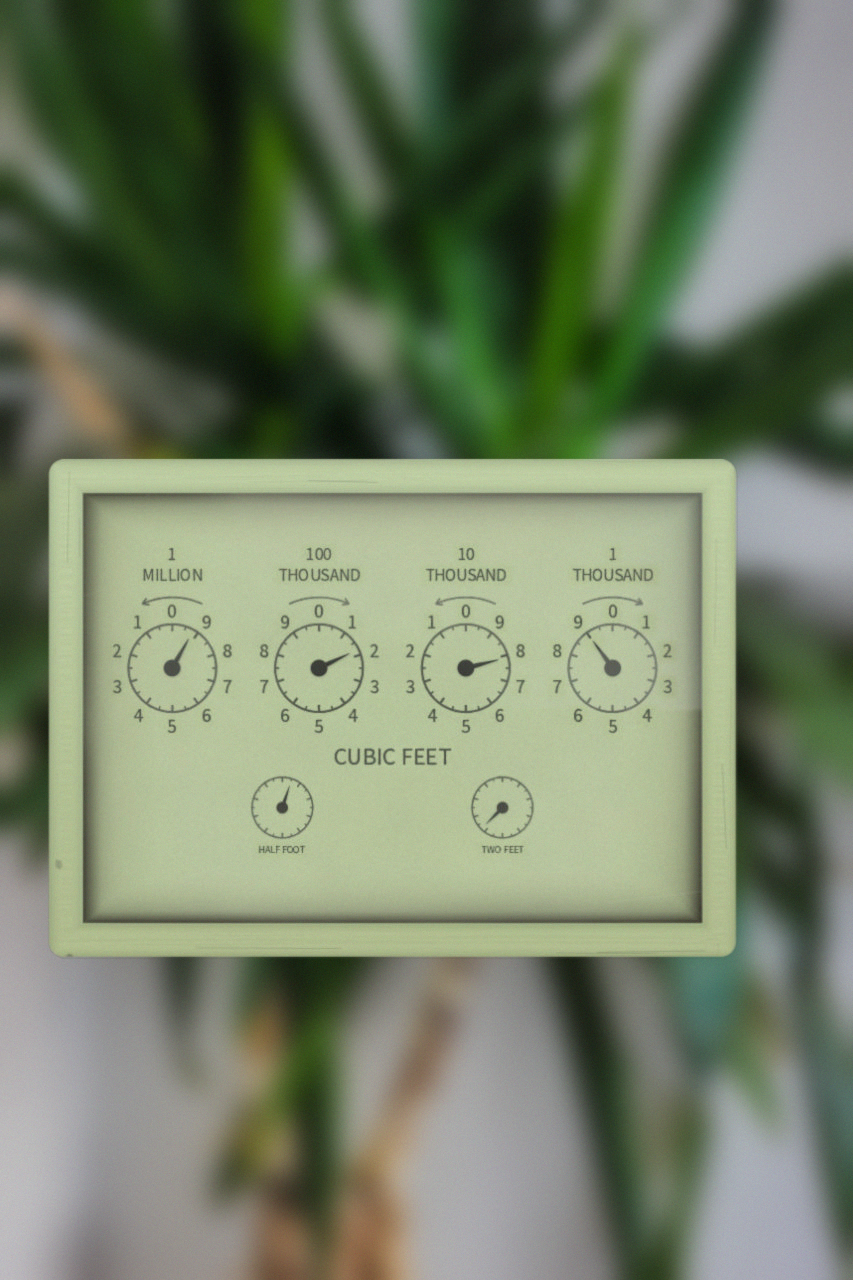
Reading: value=917900 unit=ft³
